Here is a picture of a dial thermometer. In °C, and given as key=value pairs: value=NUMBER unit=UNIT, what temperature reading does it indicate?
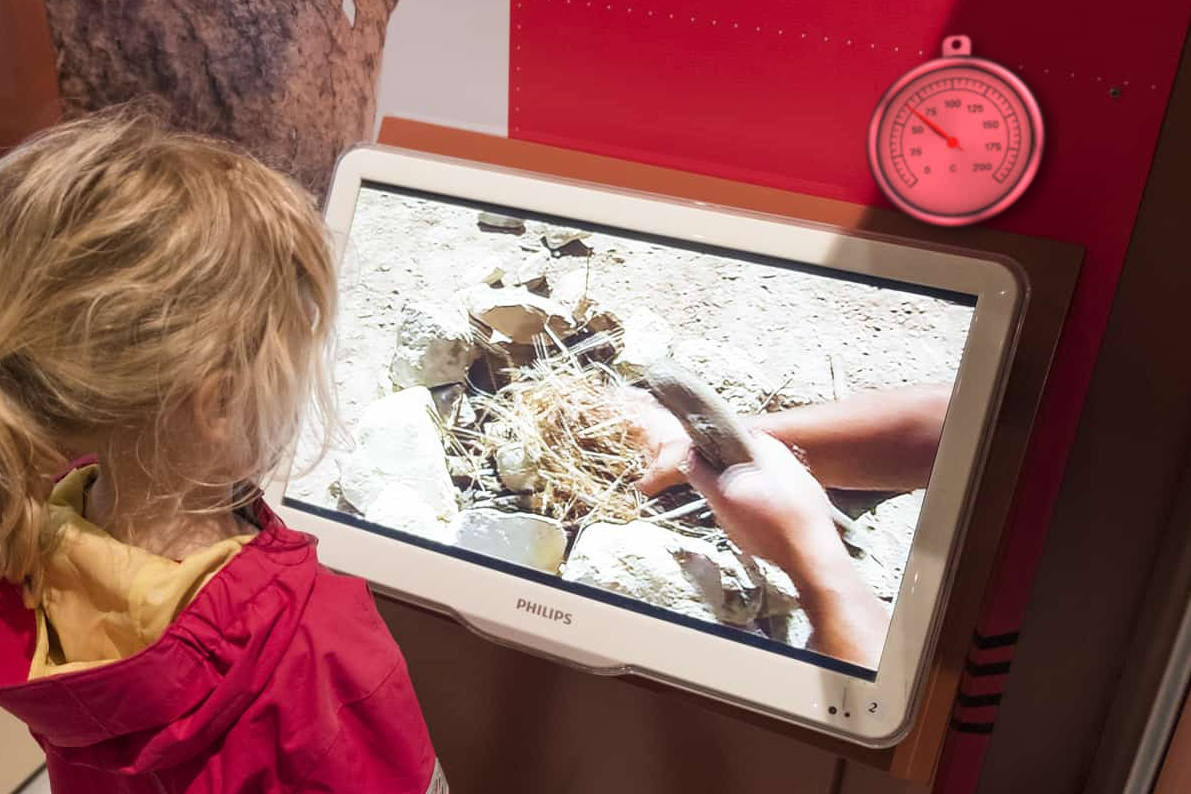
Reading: value=65 unit=°C
